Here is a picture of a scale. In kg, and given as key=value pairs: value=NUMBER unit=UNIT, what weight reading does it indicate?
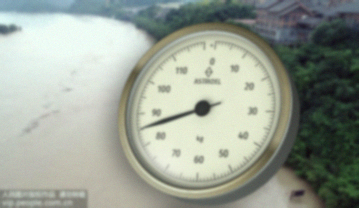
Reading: value=85 unit=kg
